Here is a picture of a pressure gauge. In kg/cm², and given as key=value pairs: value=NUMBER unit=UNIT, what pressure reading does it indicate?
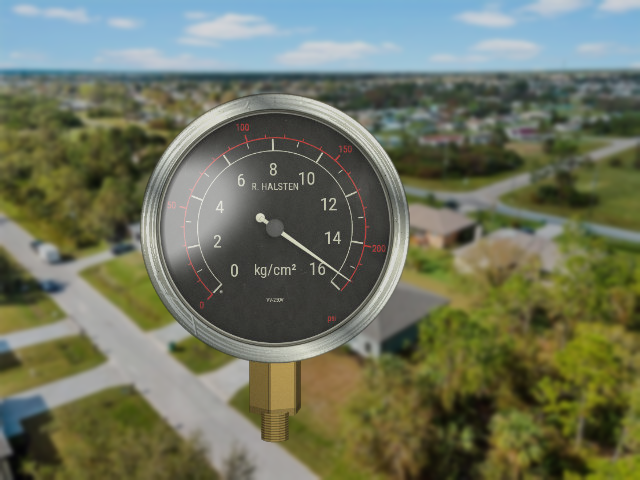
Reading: value=15.5 unit=kg/cm²
